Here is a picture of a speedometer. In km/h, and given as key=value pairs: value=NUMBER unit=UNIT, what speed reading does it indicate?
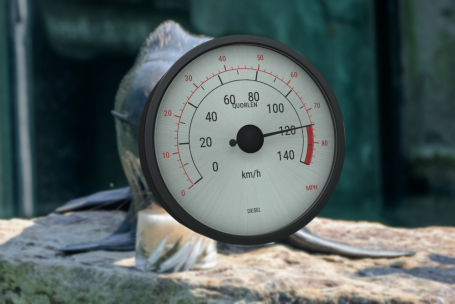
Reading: value=120 unit=km/h
